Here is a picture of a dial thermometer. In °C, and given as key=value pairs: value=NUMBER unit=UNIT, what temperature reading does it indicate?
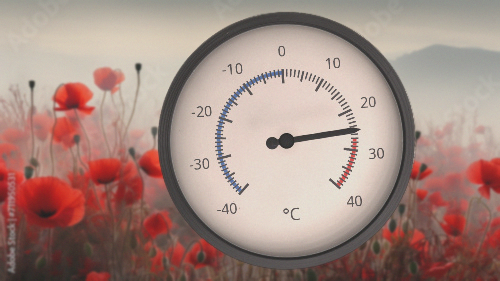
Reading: value=25 unit=°C
